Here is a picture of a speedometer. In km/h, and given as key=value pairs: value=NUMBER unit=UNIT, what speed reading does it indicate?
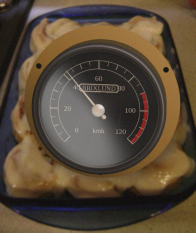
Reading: value=42.5 unit=km/h
